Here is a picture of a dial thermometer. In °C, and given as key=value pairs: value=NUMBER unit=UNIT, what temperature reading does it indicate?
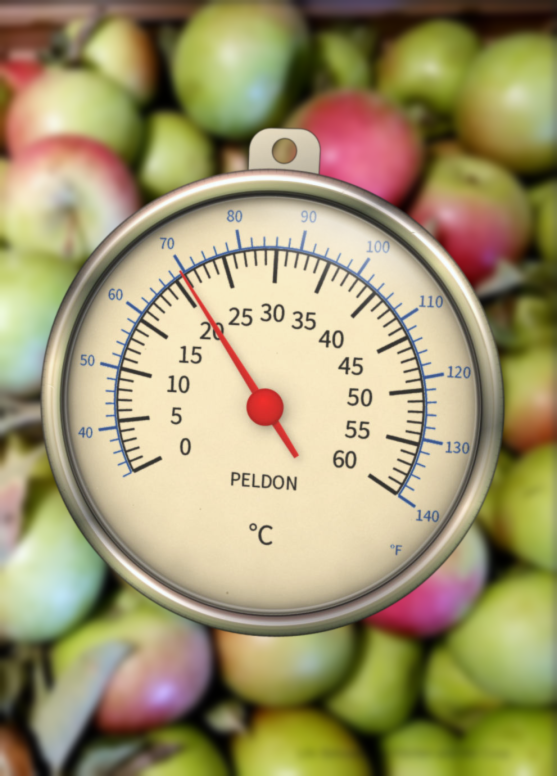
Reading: value=21 unit=°C
